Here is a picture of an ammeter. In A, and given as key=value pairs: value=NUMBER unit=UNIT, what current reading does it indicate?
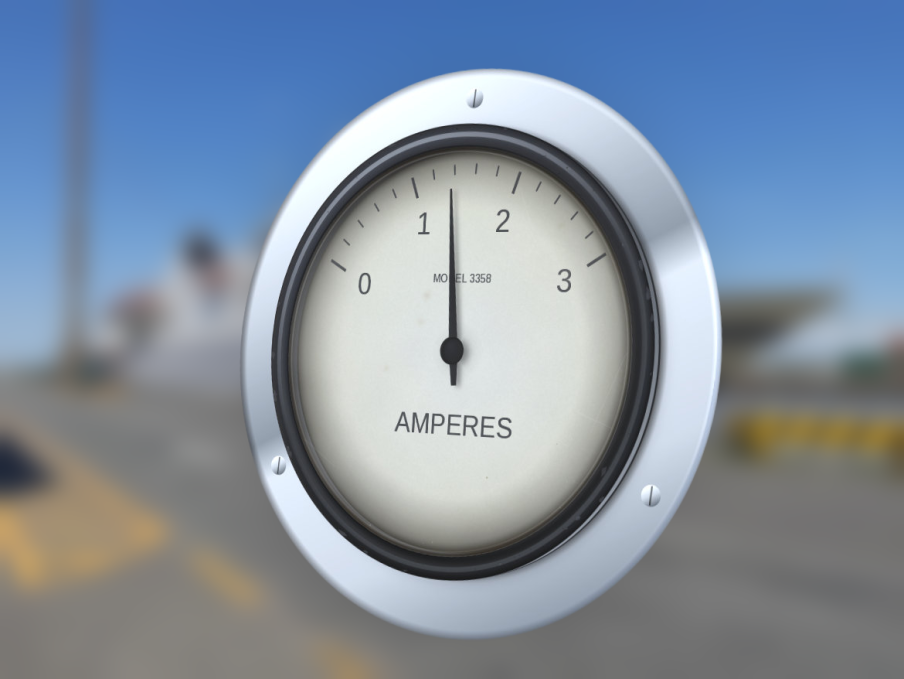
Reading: value=1.4 unit=A
